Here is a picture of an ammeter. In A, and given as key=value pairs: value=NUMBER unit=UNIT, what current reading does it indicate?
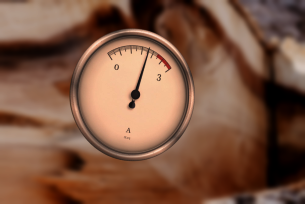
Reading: value=1.75 unit=A
